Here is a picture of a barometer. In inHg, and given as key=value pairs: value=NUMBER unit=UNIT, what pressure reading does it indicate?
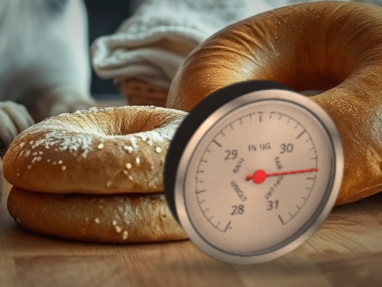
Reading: value=30.4 unit=inHg
